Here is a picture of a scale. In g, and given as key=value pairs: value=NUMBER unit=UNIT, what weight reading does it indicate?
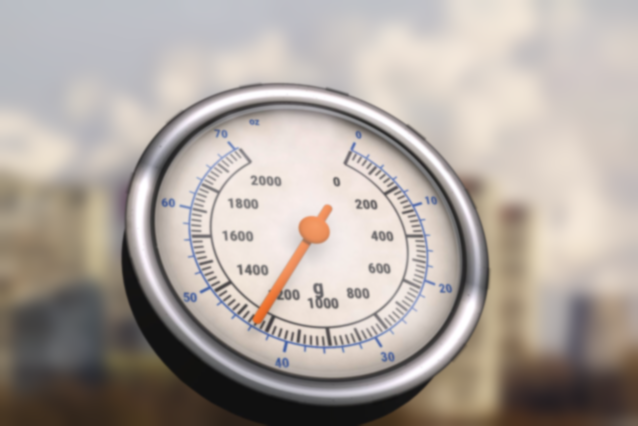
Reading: value=1240 unit=g
